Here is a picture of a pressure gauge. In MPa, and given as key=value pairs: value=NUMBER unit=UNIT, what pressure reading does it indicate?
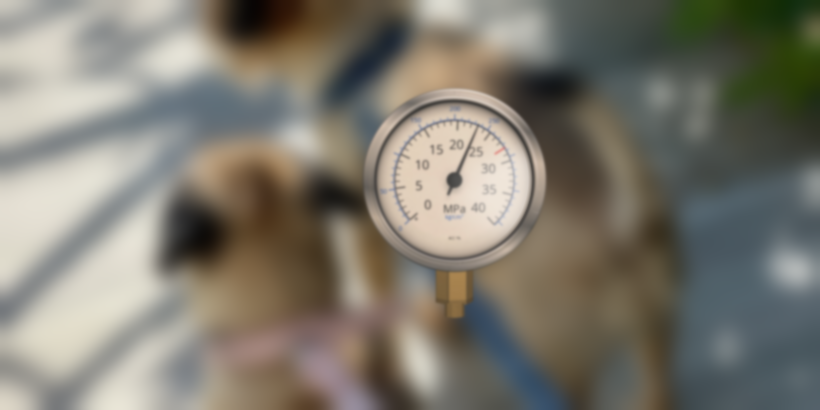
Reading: value=23 unit=MPa
